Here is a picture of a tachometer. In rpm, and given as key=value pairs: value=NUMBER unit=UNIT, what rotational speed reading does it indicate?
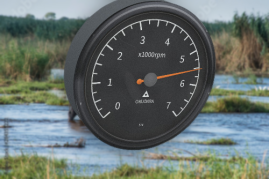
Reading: value=5500 unit=rpm
